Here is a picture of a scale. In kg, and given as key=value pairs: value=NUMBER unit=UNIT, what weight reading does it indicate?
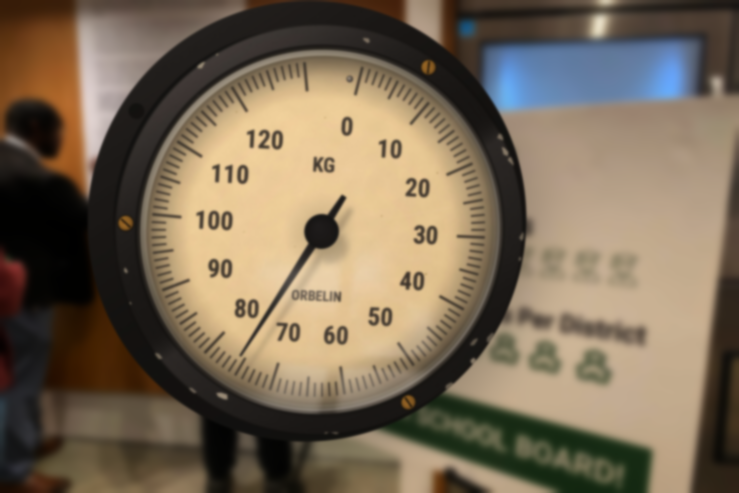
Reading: value=76 unit=kg
